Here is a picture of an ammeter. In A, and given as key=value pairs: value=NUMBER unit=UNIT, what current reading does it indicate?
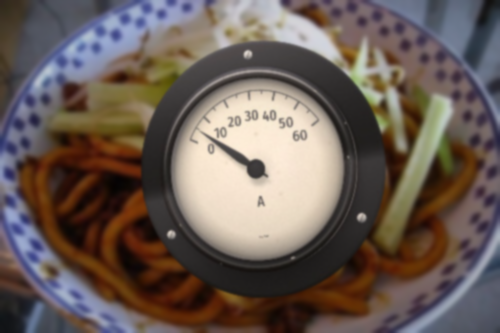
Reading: value=5 unit=A
